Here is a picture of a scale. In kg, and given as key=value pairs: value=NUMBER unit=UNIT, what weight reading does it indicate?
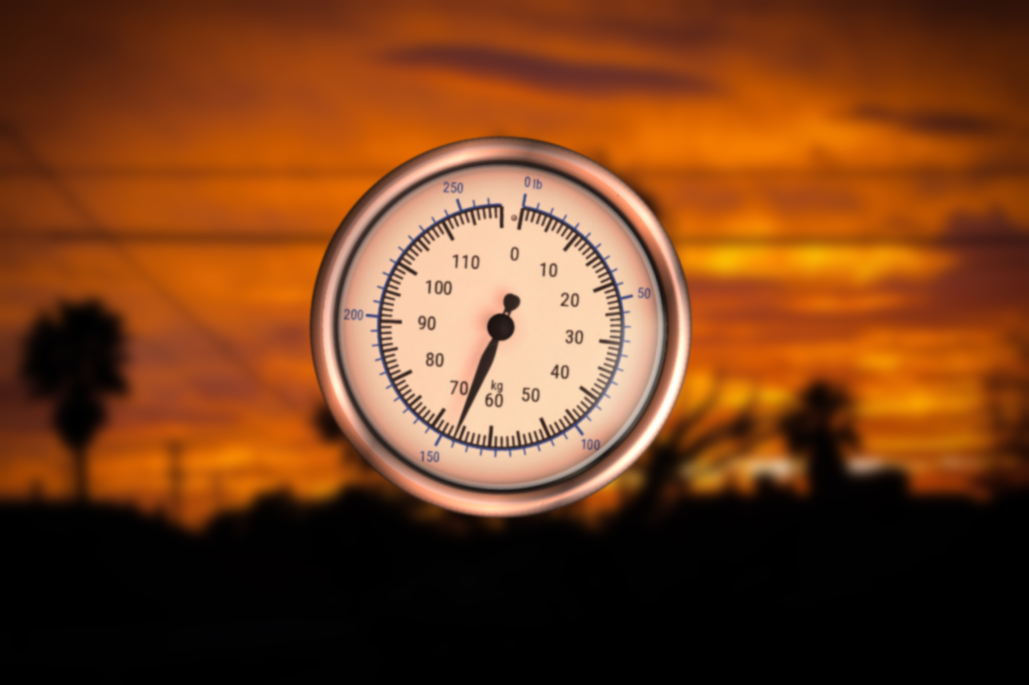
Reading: value=66 unit=kg
